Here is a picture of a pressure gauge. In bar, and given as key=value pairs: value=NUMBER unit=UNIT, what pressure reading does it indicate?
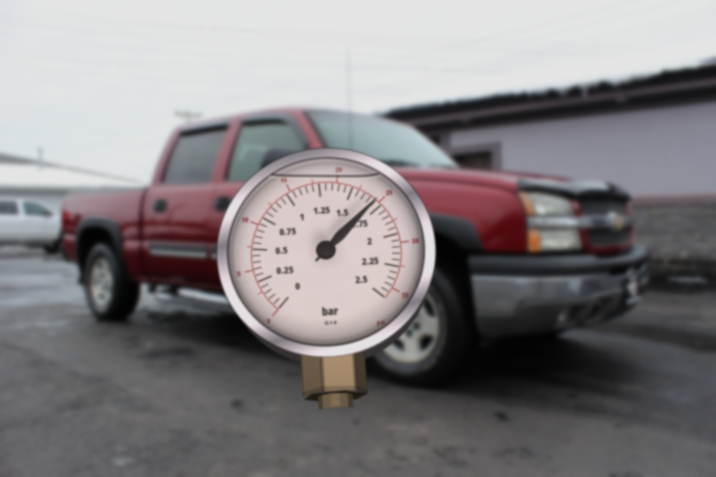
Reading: value=1.7 unit=bar
